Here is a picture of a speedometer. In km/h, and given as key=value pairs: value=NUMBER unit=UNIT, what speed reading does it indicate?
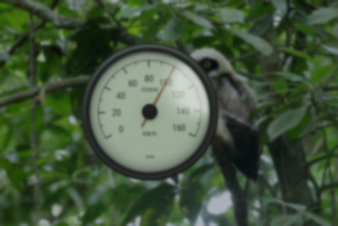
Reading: value=100 unit=km/h
